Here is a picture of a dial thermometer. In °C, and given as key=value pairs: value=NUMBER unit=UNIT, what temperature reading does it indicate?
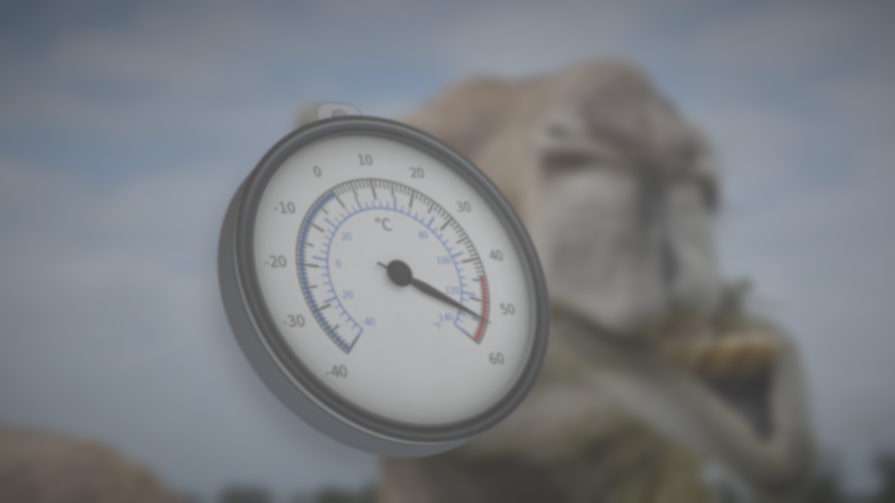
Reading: value=55 unit=°C
